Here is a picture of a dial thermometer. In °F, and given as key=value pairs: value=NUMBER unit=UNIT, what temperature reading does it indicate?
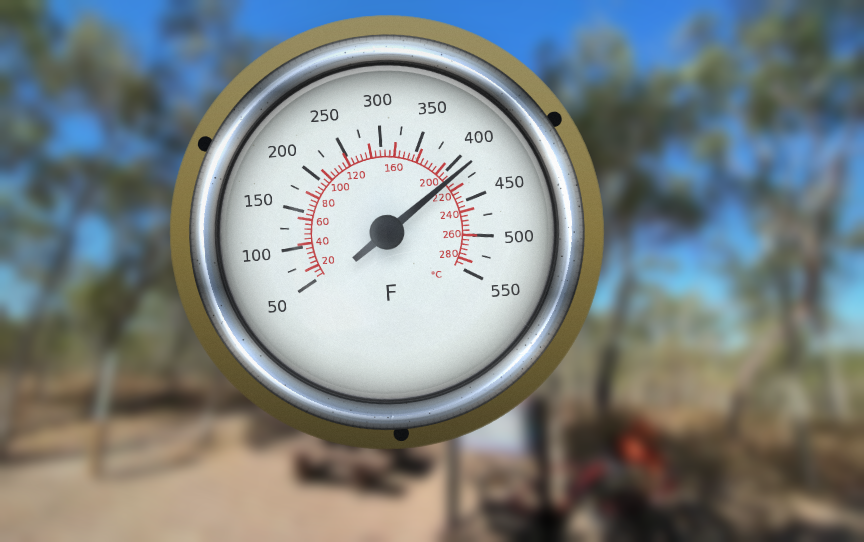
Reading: value=412.5 unit=°F
